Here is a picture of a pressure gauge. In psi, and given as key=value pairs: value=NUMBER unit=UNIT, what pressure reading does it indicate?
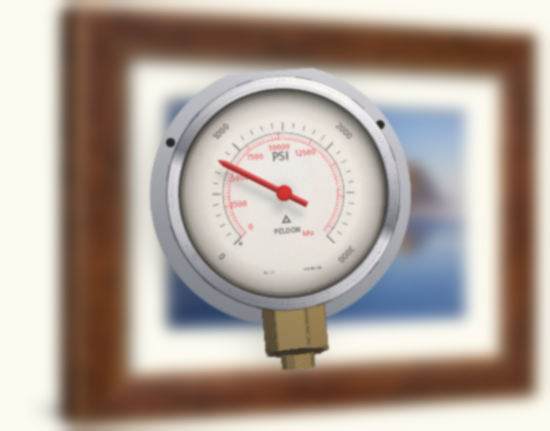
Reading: value=800 unit=psi
